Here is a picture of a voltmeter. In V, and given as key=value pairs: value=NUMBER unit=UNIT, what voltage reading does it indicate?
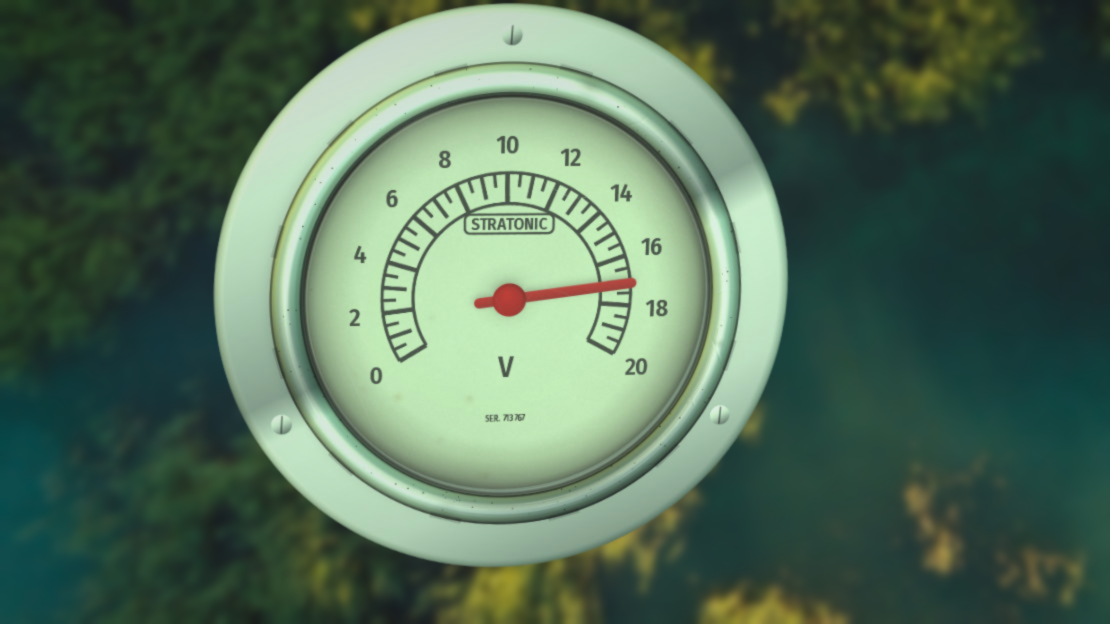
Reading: value=17 unit=V
